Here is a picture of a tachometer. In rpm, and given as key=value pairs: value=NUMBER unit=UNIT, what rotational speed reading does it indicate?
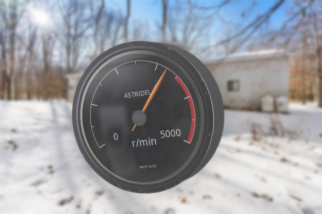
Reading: value=3250 unit=rpm
